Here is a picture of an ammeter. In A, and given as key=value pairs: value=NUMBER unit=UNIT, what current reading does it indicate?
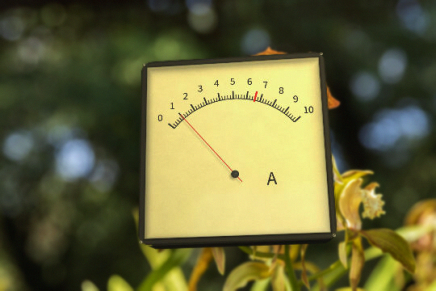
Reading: value=1 unit=A
